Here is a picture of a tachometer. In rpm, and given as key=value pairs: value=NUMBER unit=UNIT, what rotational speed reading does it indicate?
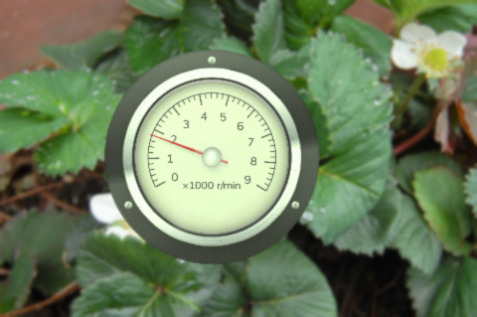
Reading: value=1800 unit=rpm
